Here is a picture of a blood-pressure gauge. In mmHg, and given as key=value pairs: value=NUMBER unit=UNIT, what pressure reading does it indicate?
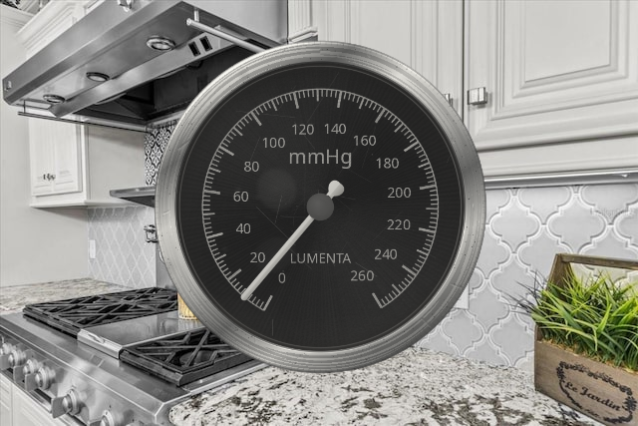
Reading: value=10 unit=mmHg
